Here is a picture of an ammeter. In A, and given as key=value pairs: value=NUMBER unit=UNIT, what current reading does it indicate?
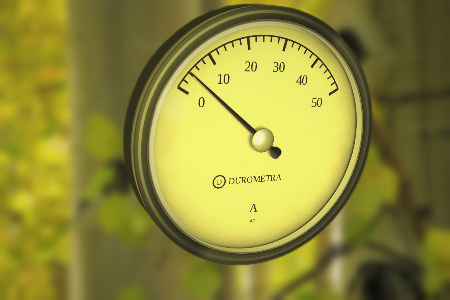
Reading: value=4 unit=A
